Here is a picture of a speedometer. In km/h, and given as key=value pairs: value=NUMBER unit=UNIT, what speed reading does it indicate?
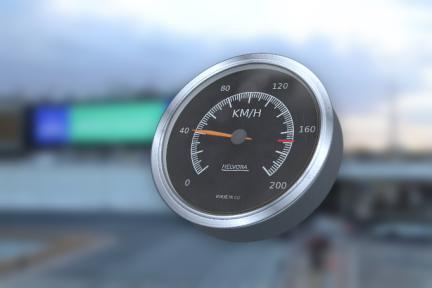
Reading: value=40 unit=km/h
